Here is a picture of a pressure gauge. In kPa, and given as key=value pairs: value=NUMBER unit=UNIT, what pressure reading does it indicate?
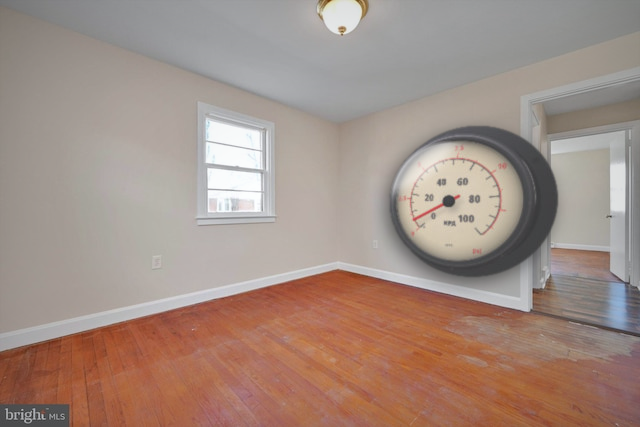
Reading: value=5 unit=kPa
